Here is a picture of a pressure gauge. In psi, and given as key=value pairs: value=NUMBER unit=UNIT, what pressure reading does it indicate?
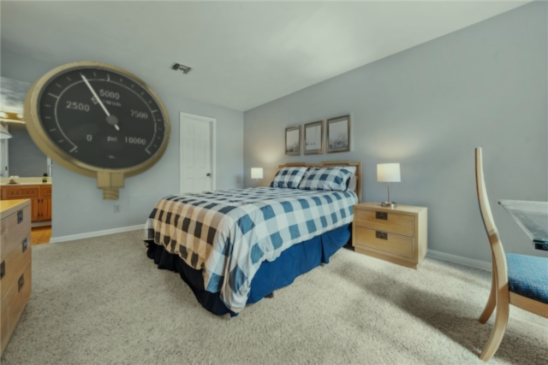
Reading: value=4000 unit=psi
